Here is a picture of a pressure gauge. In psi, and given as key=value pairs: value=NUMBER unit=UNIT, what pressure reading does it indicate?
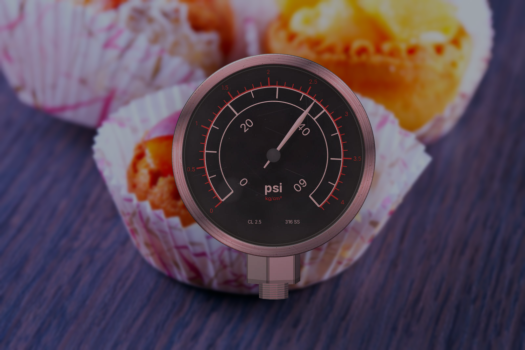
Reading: value=37.5 unit=psi
